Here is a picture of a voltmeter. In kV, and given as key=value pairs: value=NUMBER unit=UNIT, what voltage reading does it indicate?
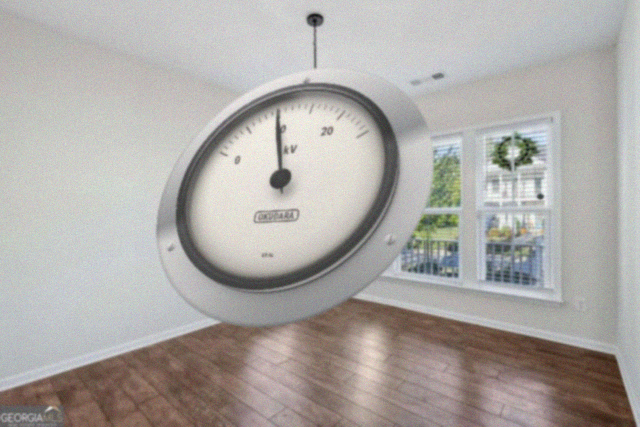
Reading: value=10 unit=kV
